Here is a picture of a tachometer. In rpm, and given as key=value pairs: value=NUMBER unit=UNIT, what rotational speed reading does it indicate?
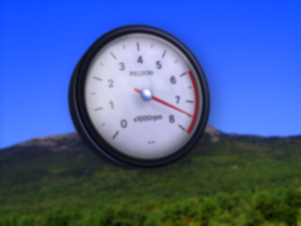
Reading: value=7500 unit=rpm
